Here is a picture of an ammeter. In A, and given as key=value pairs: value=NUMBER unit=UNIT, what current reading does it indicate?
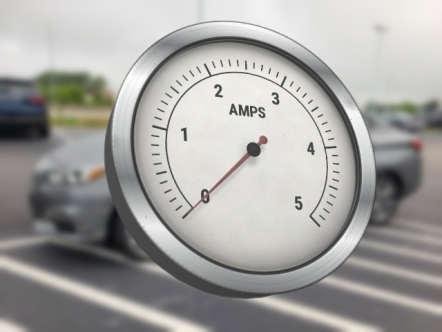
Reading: value=0 unit=A
